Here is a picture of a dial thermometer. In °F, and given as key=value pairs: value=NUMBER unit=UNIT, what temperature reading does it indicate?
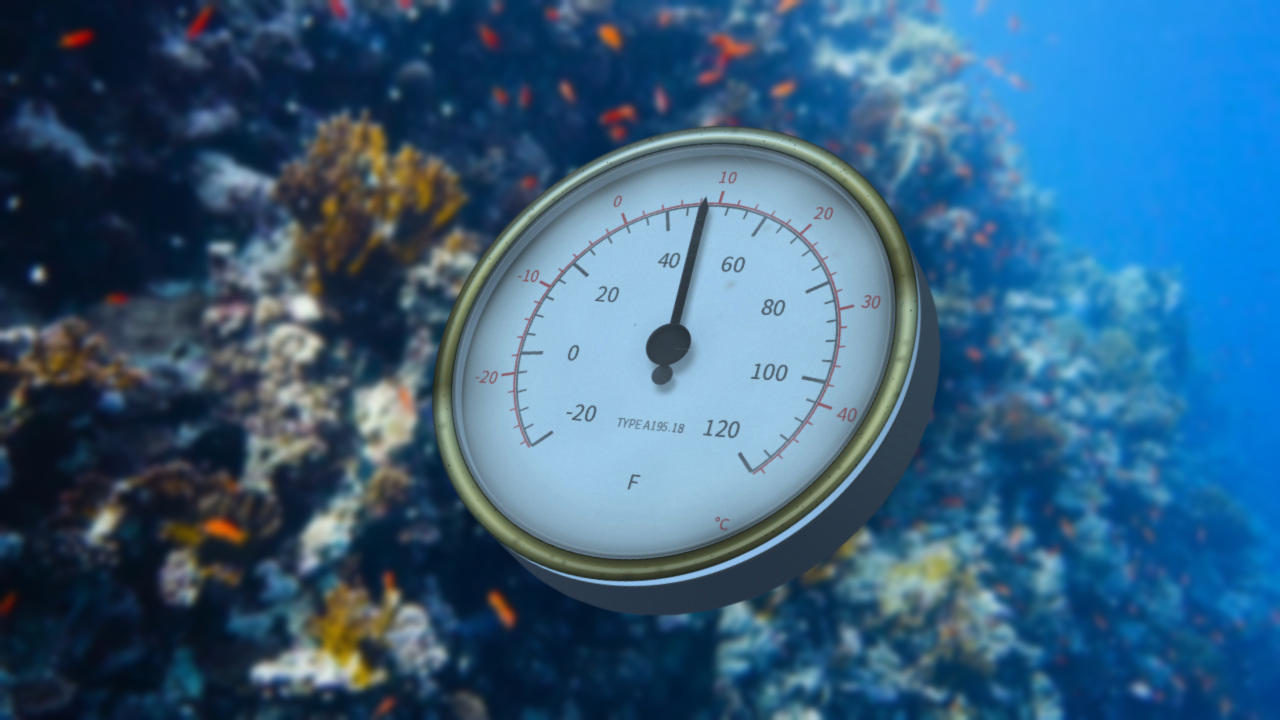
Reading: value=48 unit=°F
